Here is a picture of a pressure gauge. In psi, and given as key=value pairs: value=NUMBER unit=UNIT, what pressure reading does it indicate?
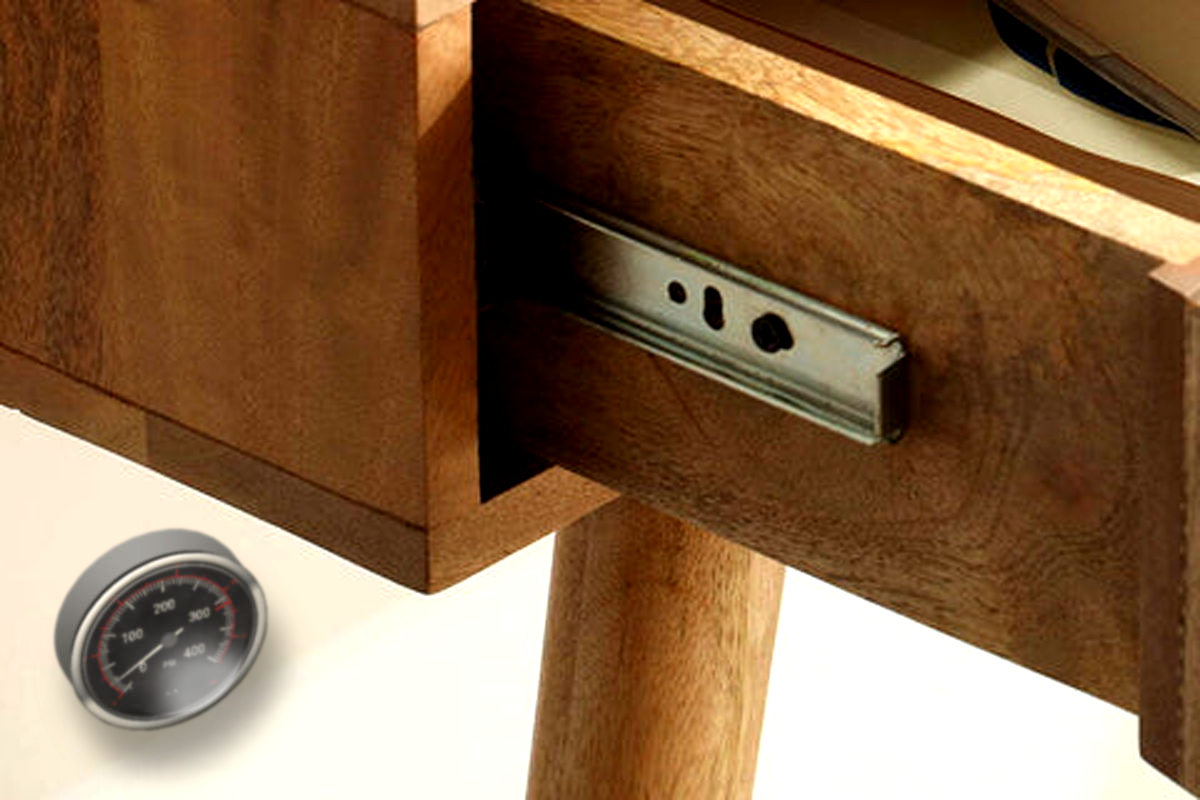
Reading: value=25 unit=psi
